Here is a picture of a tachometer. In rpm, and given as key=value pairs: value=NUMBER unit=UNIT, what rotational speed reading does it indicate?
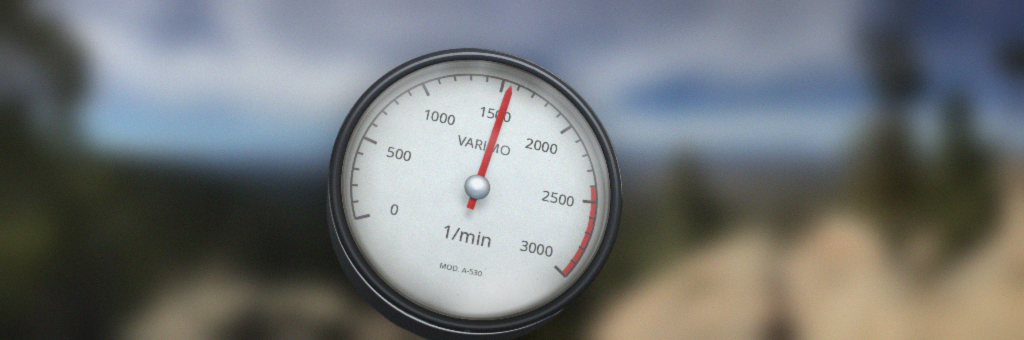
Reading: value=1550 unit=rpm
